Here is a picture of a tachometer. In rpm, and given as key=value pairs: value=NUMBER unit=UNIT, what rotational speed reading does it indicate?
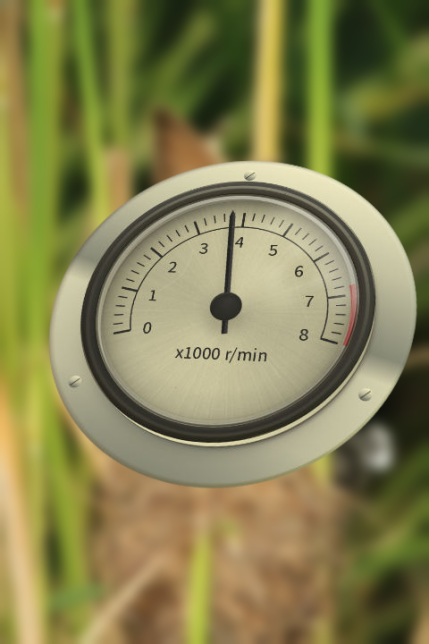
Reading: value=3800 unit=rpm
